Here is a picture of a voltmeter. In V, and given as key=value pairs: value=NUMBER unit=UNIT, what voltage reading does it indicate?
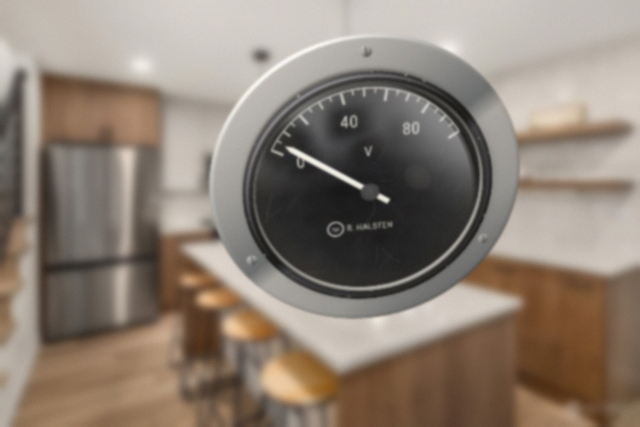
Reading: value=5 unit=V
